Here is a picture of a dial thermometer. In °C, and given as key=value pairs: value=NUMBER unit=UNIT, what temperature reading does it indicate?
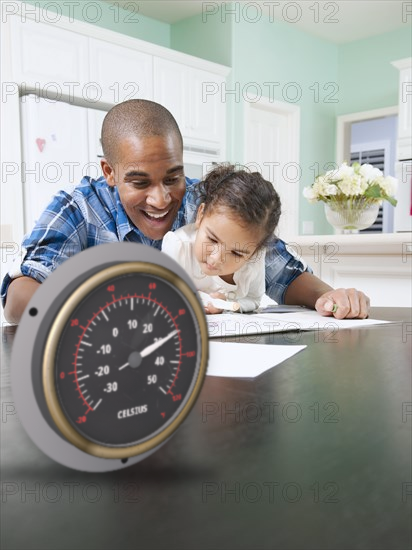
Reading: value=30 unit=°C
